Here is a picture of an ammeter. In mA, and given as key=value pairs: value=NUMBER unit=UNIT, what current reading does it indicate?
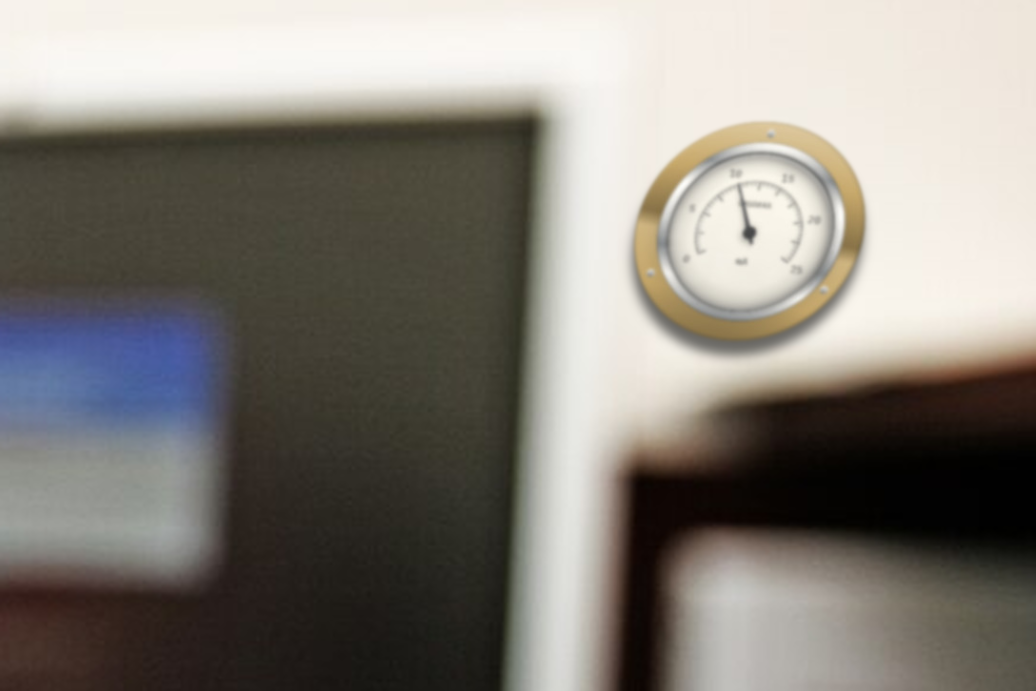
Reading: value=10 unit=mA
